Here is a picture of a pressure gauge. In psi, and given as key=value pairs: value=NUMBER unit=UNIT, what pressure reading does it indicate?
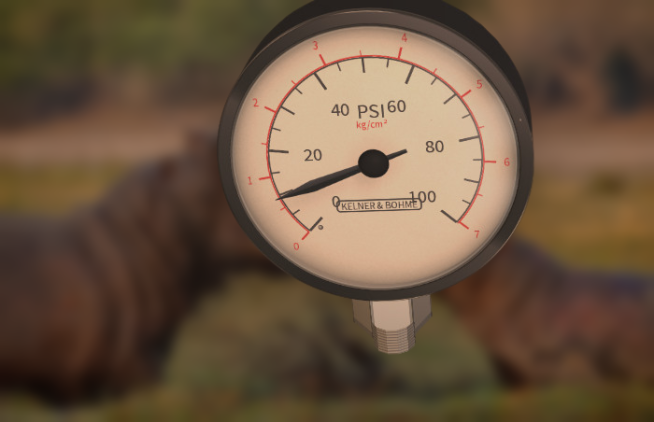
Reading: value=10 unit=psi
